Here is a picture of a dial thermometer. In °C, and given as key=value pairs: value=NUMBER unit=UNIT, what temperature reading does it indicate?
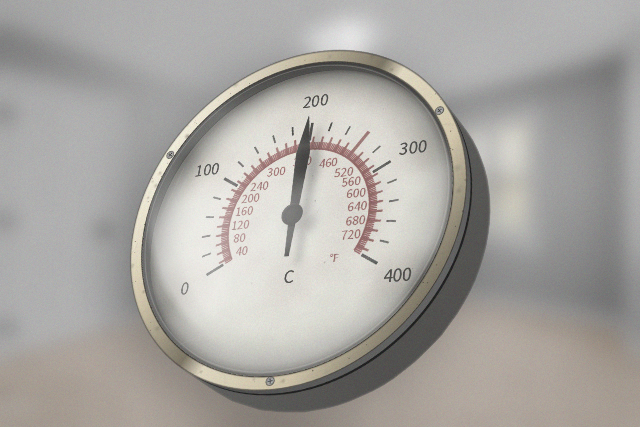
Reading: value=200 unit=°C
